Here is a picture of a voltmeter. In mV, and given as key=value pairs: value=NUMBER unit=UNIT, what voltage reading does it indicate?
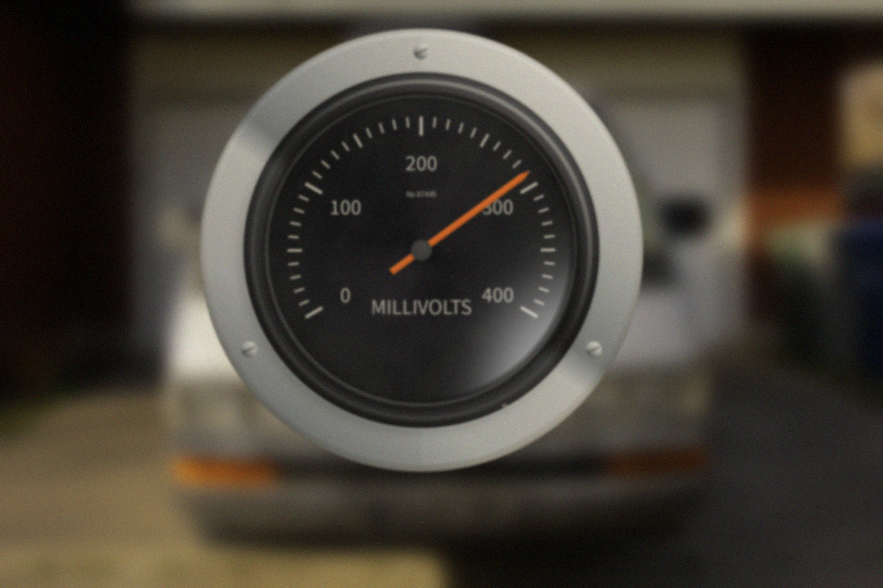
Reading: value=290 unit=mV
